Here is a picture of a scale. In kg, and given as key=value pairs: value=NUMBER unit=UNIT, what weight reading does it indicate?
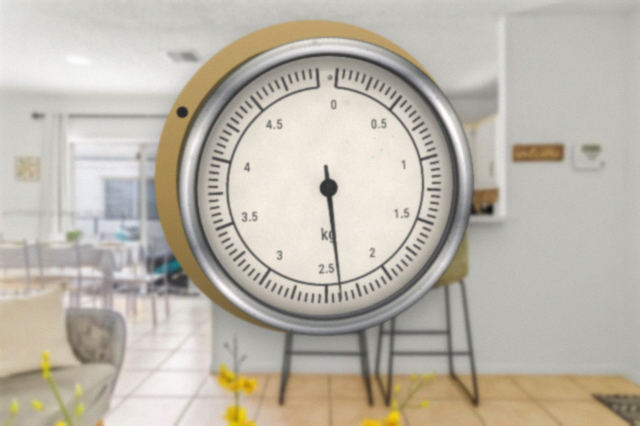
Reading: value=2.4 unit=kg
